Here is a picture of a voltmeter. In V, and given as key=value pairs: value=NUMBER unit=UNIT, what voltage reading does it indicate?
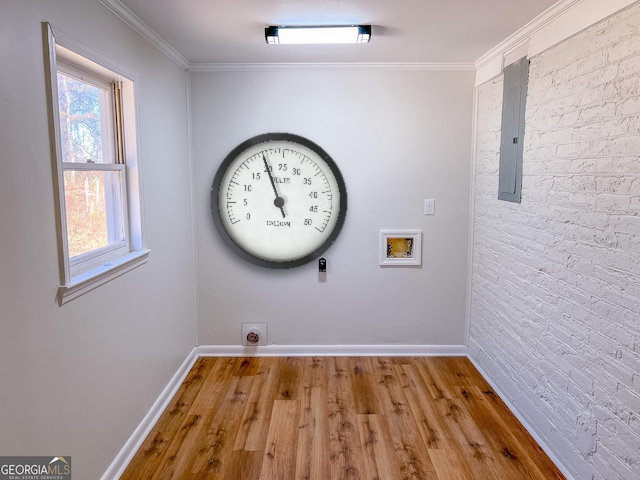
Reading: value=20 unit=V
